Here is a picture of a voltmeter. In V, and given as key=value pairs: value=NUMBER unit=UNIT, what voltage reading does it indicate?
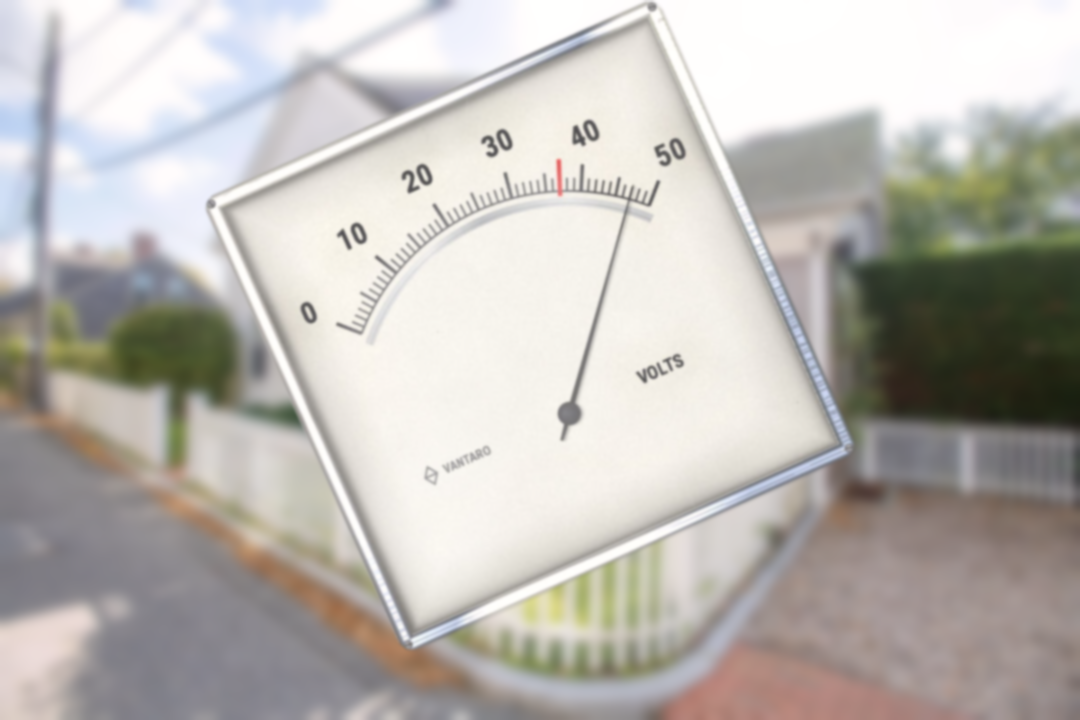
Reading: value=47 unit=V
